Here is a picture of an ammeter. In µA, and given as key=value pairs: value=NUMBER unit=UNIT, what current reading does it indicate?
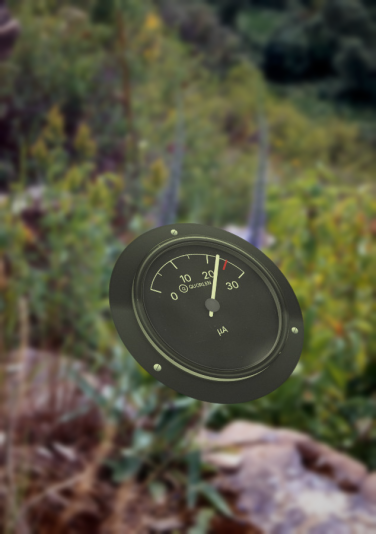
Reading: value=22.5 unit=µA
